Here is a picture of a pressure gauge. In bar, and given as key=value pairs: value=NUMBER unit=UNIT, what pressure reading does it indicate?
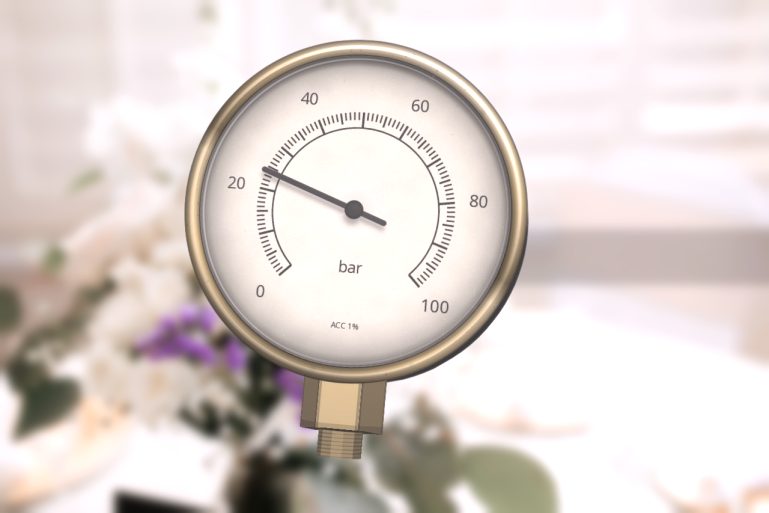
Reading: value=24 unit=bar
